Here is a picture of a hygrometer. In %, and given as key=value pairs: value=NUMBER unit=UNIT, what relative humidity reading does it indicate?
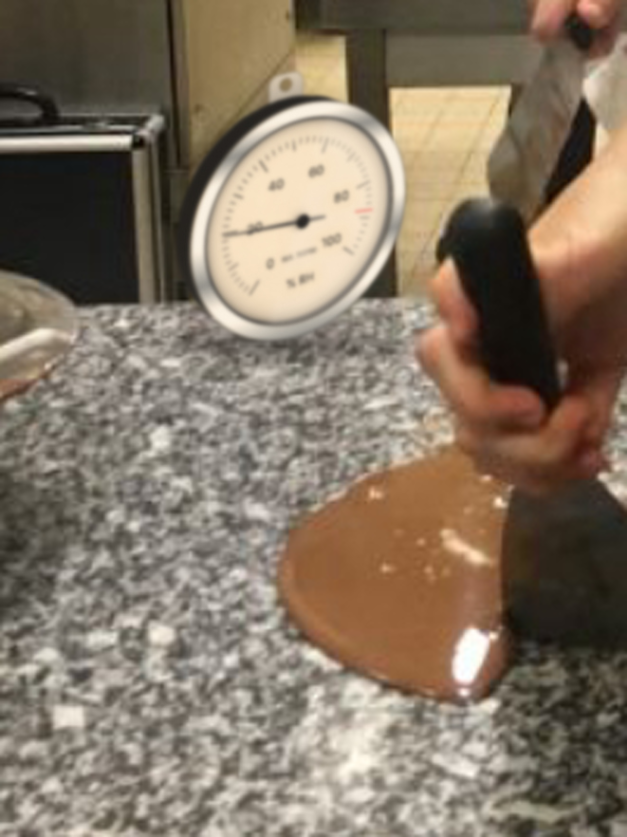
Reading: value=20 unit=%
